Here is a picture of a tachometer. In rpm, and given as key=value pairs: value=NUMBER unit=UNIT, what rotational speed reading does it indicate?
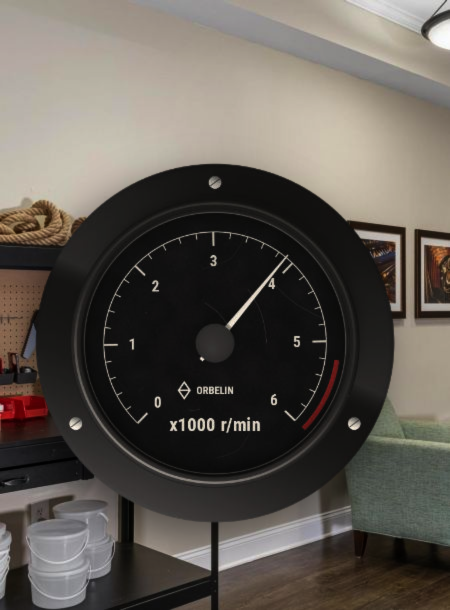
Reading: value=3900 unit=rpm
